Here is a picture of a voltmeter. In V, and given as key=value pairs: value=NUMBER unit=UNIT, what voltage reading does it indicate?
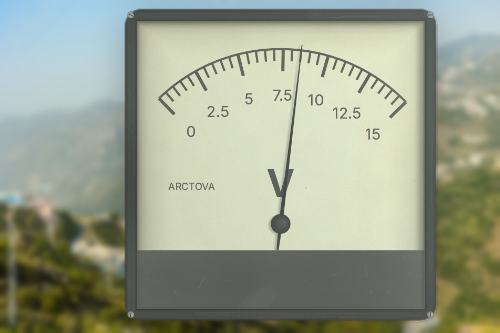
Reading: value=8.5 unit=V
